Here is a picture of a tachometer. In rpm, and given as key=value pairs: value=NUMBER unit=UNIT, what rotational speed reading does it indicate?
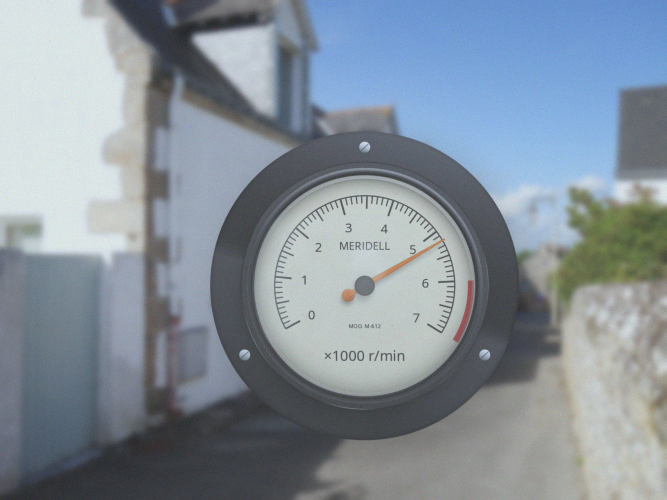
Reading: value=5200 unit=rpm
